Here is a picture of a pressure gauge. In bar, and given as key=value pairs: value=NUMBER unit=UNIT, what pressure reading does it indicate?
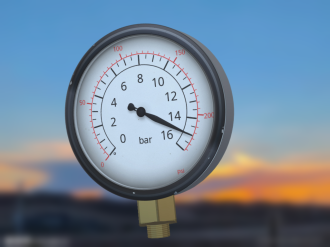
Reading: value=15 unit=bar
